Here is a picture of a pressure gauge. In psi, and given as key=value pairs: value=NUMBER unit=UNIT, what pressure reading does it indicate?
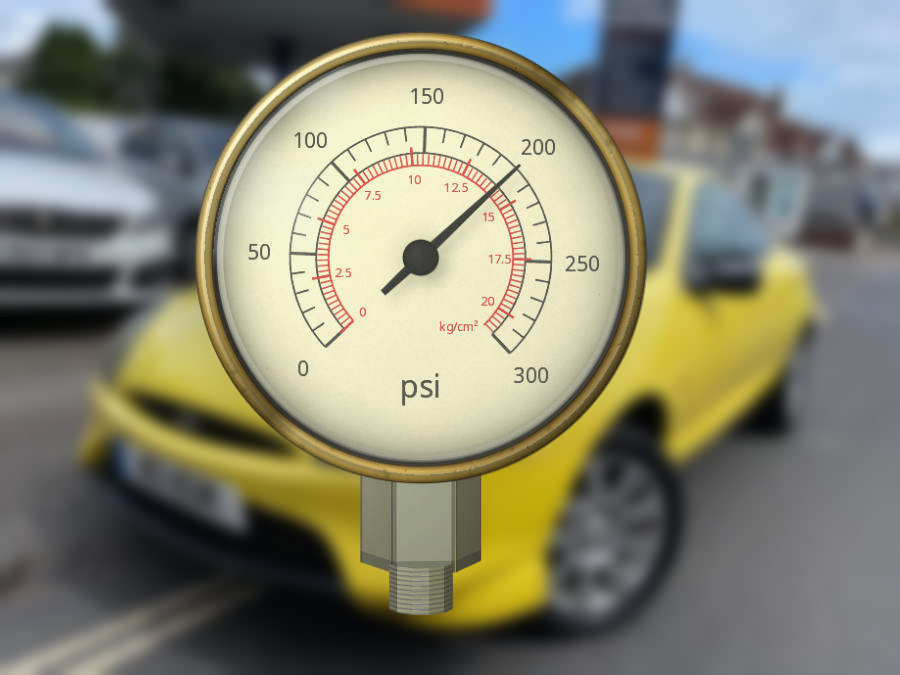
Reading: value=200 unit=psi
